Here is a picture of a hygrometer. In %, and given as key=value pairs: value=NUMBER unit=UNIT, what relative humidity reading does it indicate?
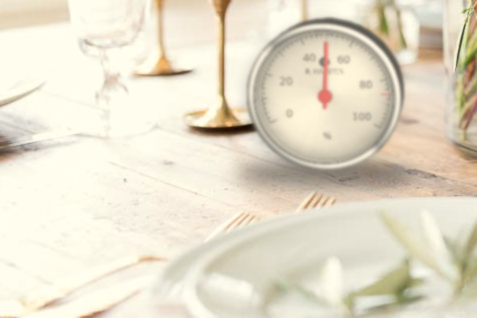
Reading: value=50 unit=%
